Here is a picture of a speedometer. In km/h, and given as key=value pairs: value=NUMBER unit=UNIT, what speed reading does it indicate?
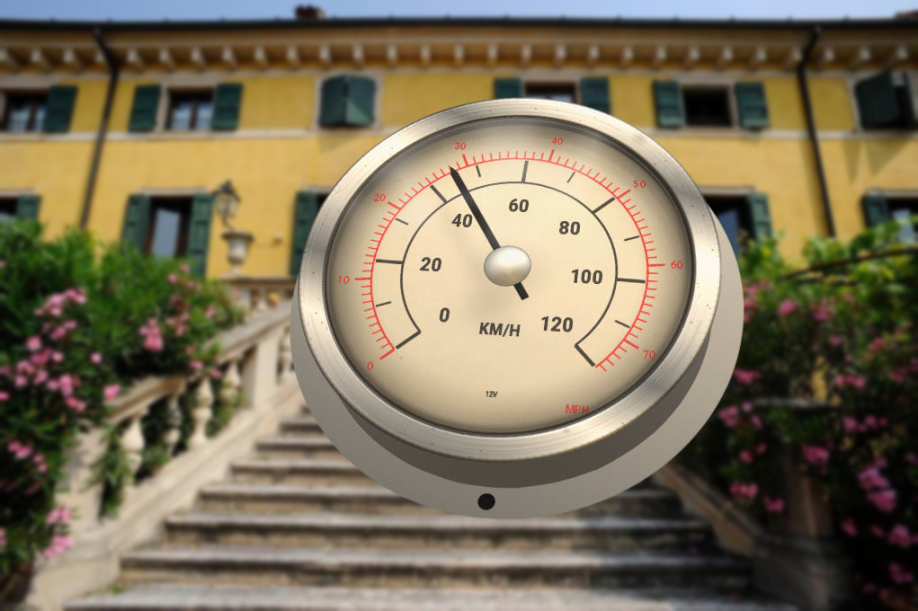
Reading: value=45 unit=km/h
